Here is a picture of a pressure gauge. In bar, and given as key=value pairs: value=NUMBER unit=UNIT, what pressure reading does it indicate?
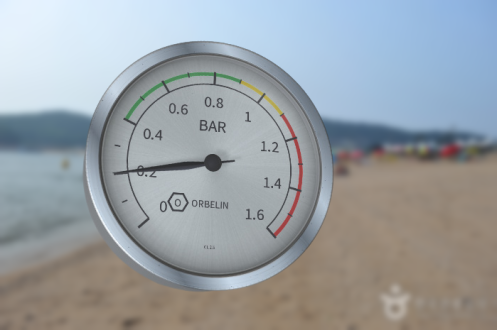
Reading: value=0.2 unit=bar
